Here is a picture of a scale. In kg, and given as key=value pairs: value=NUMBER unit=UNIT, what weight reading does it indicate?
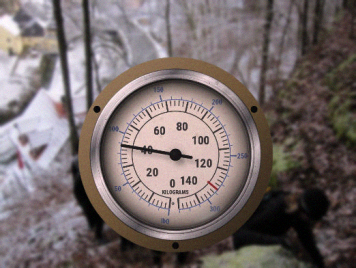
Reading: value=40 unit=kg
